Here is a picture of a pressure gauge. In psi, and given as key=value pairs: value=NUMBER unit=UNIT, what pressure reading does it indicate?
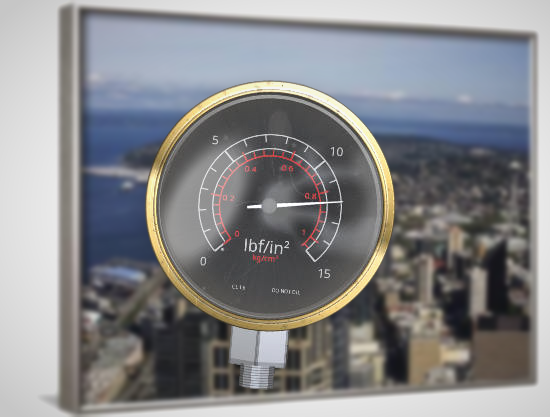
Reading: value=12 unit=psi
